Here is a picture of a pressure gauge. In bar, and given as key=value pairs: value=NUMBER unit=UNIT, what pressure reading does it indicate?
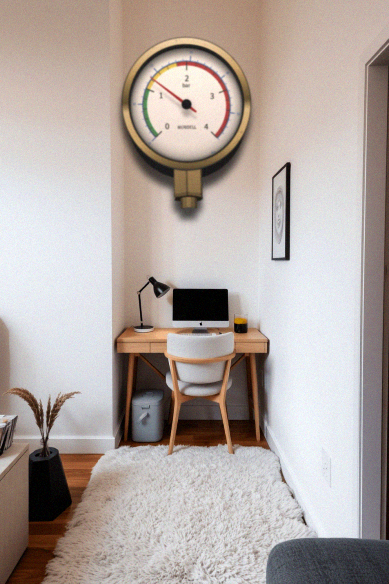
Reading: value=1.2 unit=bar
